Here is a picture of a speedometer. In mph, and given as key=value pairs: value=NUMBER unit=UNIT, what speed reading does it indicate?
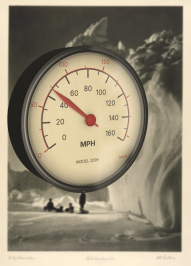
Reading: value=45 unit=mph
